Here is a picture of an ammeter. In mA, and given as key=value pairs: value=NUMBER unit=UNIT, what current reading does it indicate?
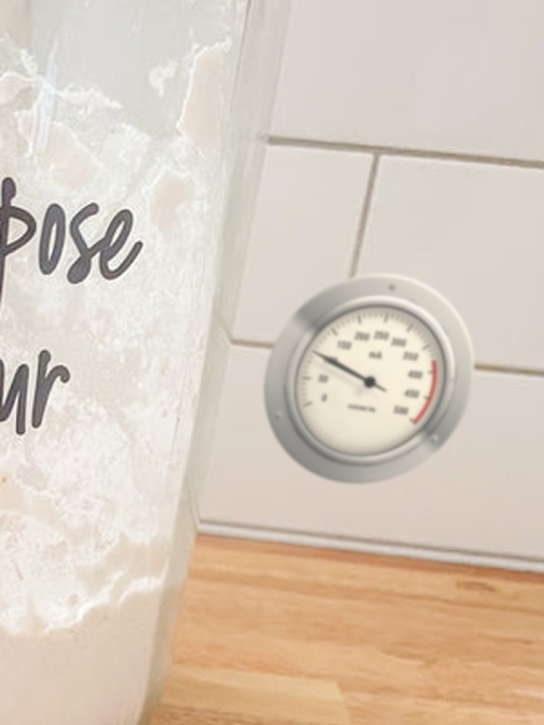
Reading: value=100 unit=mA
